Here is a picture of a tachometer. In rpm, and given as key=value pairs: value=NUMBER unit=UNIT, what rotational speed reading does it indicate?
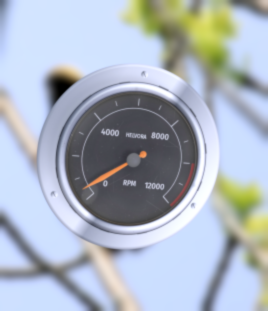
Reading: value=500 unit=rpm
